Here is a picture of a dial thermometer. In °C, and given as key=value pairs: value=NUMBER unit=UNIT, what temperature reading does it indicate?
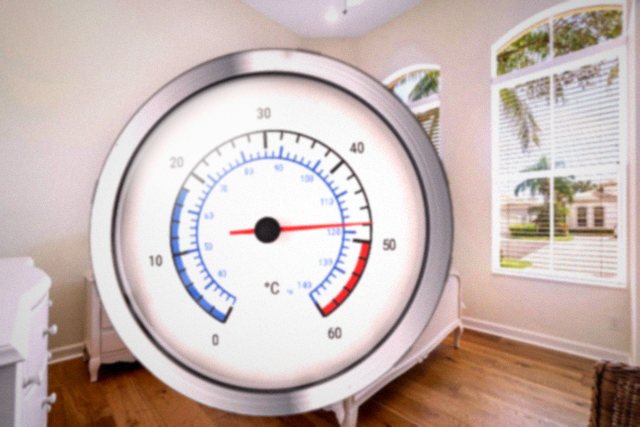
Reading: value=48 unit=°C
